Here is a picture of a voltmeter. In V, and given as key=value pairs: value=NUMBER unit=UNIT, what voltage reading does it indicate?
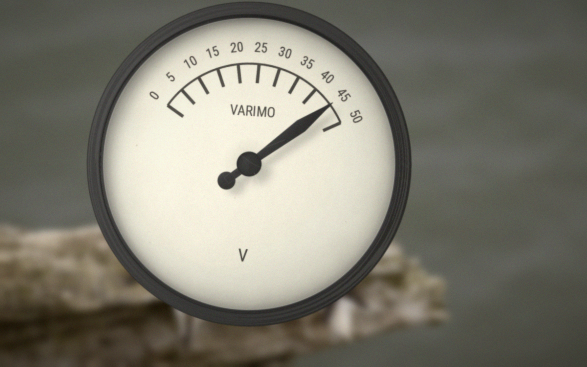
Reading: value=45 unit=V
